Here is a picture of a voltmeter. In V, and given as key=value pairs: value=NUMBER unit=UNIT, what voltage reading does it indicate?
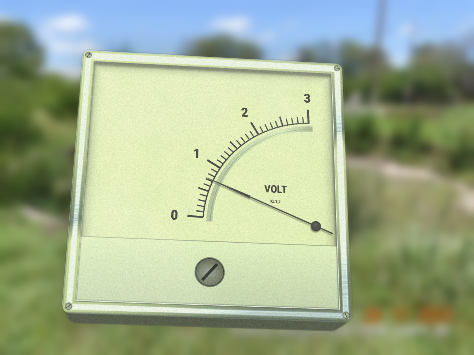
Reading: value=0.7 unit=V
